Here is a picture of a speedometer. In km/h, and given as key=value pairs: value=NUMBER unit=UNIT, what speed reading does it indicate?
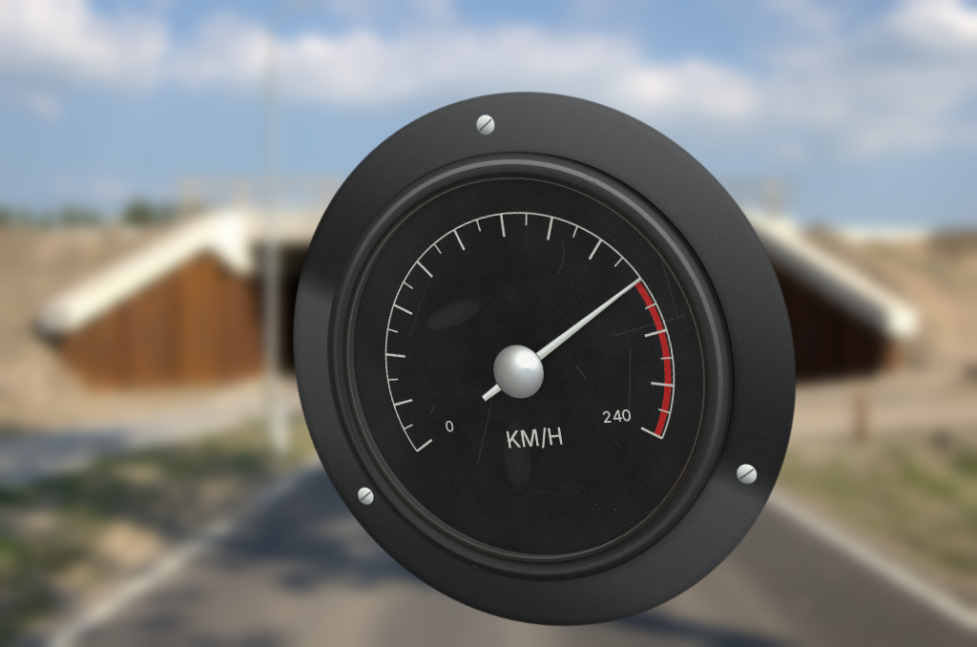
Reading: value=180 unit=km/h
